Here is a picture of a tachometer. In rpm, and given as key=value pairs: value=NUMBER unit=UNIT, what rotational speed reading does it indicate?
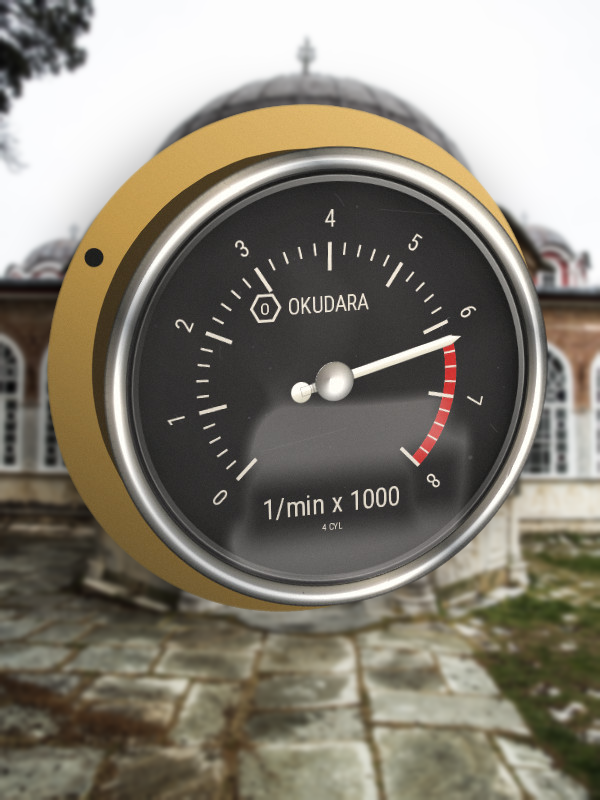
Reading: value=6200 unit=rpm
